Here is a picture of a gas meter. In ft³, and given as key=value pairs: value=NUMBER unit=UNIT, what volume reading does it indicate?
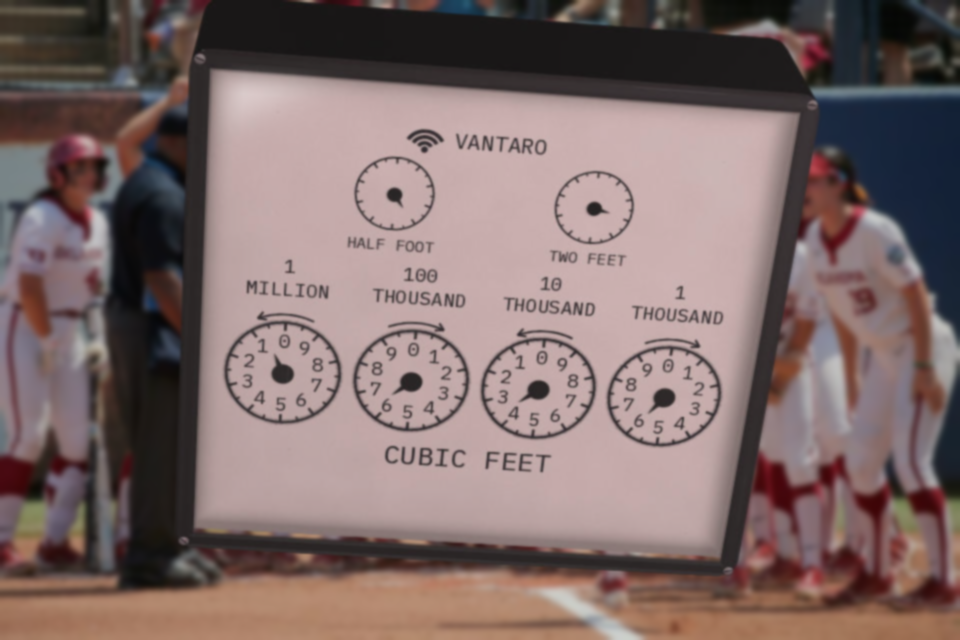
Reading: value=63600 unit=ft³
